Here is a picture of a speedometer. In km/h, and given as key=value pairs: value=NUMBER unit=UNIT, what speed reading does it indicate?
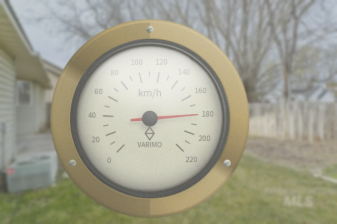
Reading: value=180 unit=km/h
